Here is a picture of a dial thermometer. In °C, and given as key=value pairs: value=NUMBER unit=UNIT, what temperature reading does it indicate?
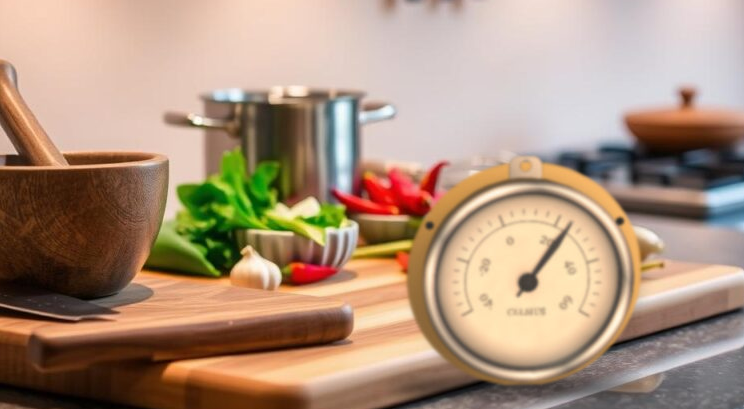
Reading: value=24 unit=°C
